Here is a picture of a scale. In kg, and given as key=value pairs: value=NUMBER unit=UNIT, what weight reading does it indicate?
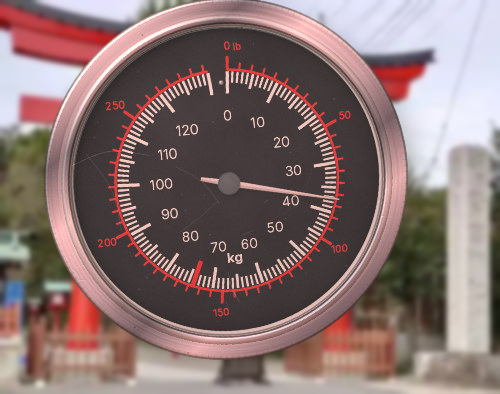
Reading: value=37 unit=kg
